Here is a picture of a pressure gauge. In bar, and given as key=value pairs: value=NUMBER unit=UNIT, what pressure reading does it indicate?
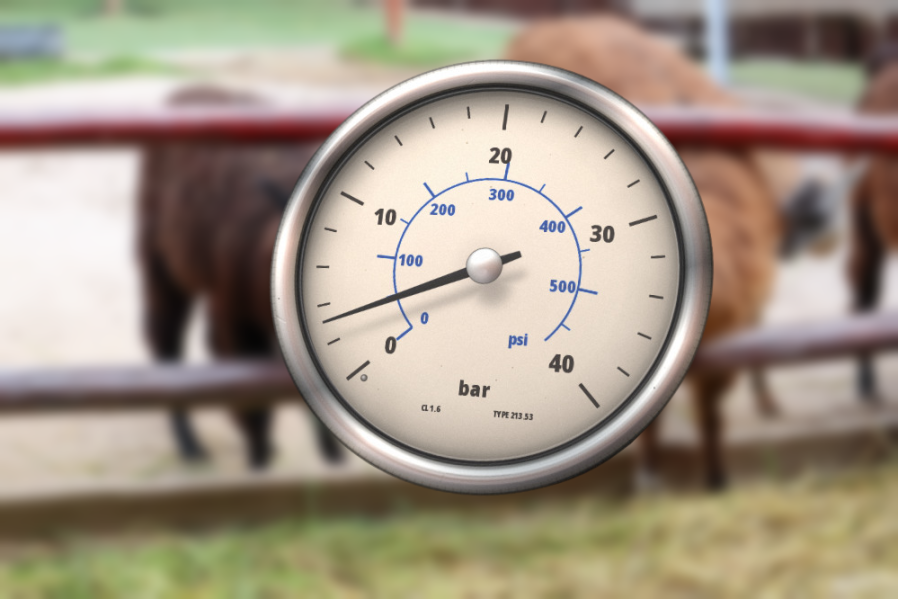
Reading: value=3 unit=bar
